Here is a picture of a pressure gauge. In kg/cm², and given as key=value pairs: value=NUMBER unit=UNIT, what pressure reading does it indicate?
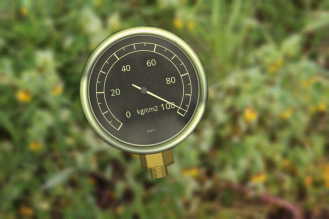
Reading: value=97.5 unit=kg/cm²
